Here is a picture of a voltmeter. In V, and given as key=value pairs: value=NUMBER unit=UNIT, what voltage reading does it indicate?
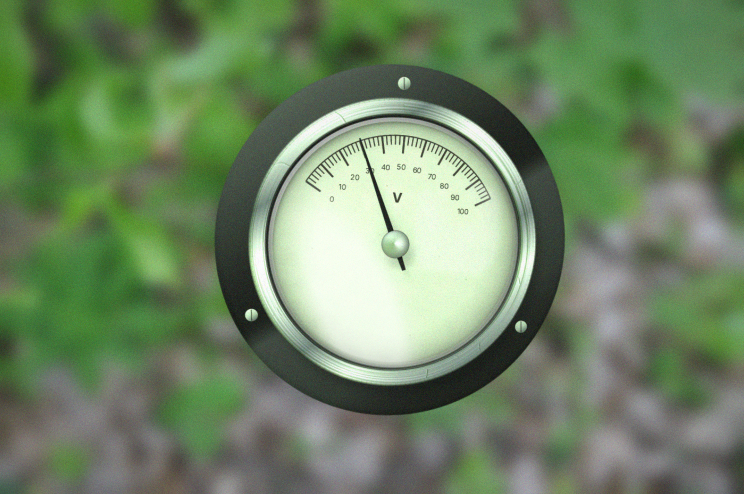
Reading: value=30 unit=V
